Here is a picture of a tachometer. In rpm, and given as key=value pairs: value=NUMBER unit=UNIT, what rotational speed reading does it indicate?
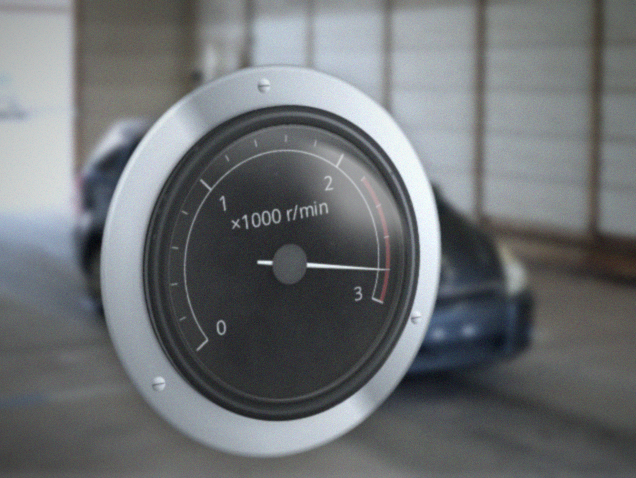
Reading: value=2800 unit=rpm
